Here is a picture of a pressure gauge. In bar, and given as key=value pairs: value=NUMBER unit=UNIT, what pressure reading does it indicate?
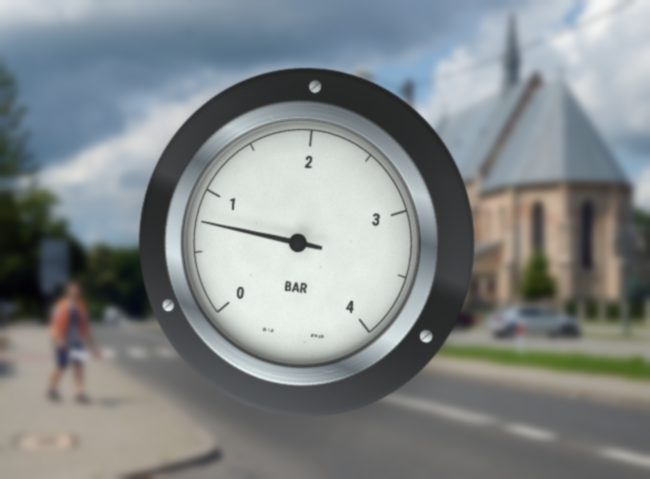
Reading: value=0.75 unit=bar
